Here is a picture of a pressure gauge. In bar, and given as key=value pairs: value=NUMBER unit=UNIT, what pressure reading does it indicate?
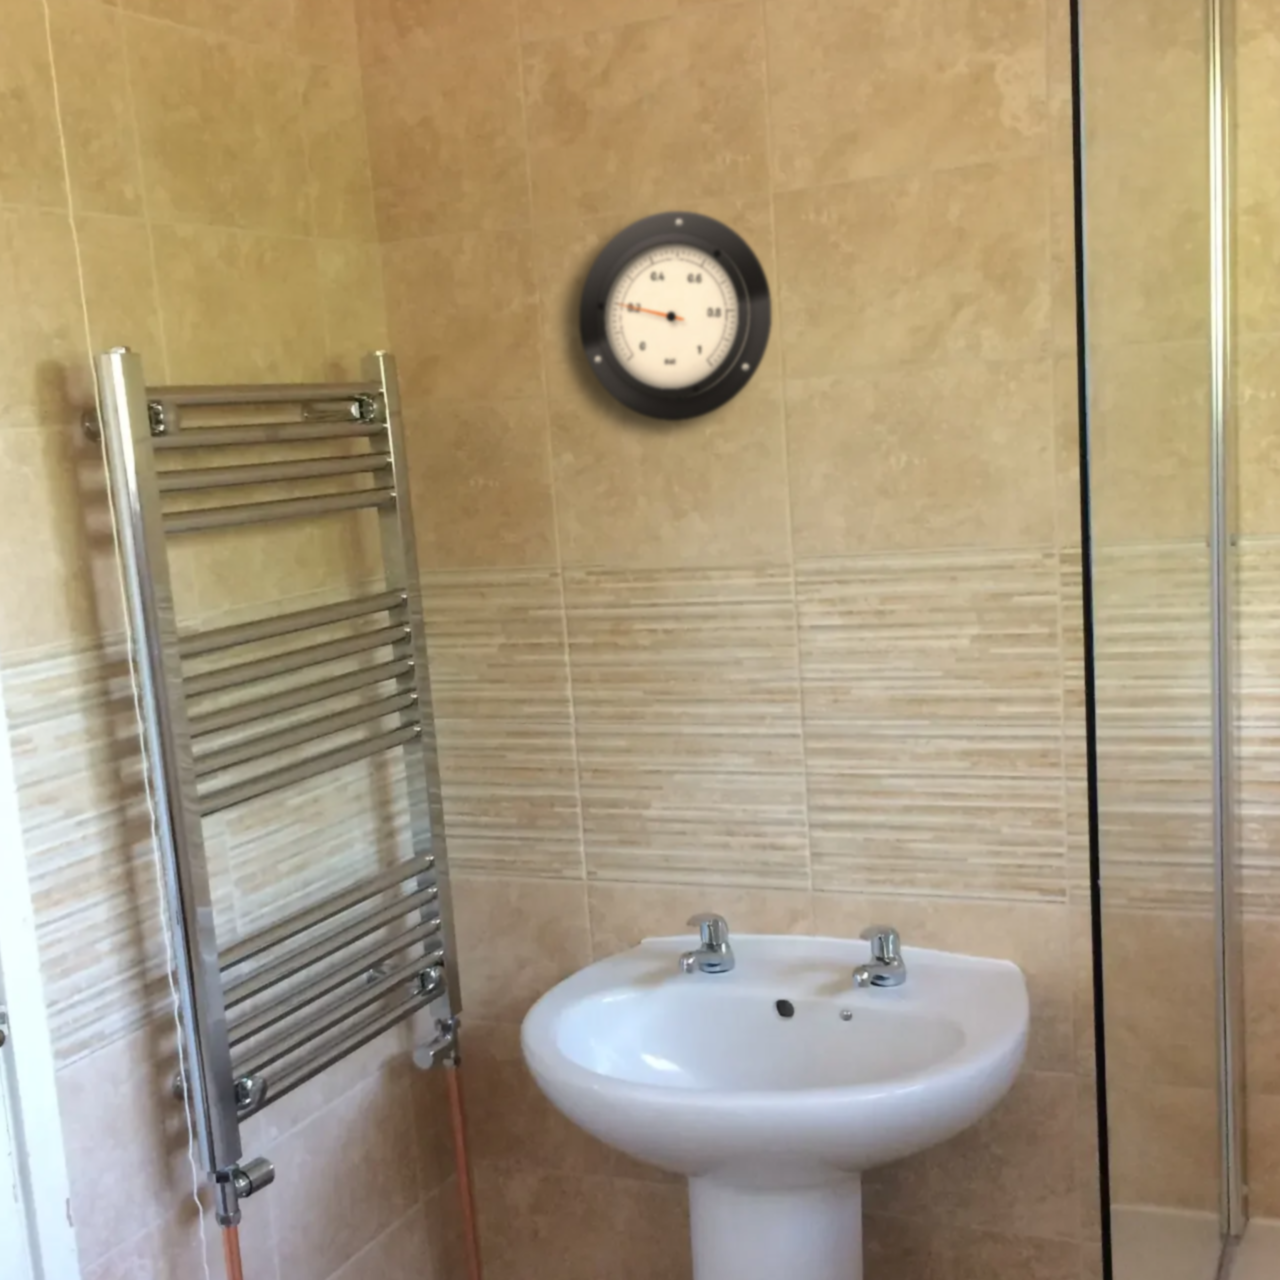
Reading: value=0.2 unit=bar
